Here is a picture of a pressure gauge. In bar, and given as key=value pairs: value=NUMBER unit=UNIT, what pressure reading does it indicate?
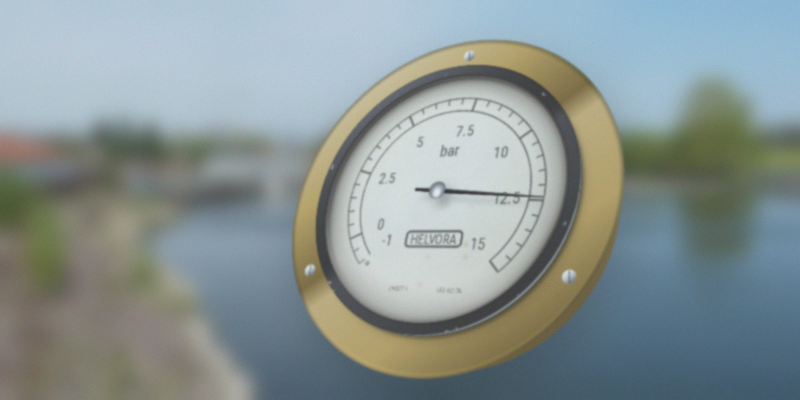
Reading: value=12.5 unit=bar
